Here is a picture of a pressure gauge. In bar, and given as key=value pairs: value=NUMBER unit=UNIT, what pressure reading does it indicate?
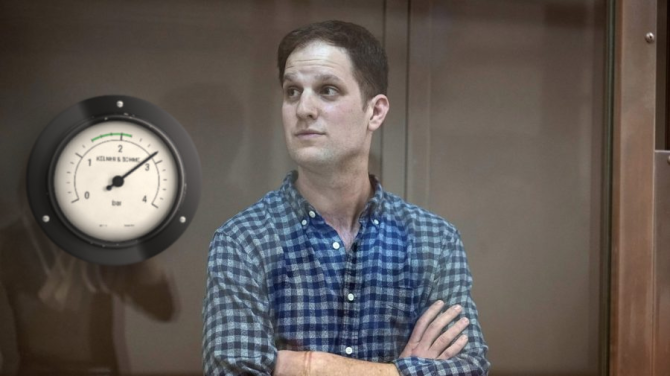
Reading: value=2.8 unit=bar
